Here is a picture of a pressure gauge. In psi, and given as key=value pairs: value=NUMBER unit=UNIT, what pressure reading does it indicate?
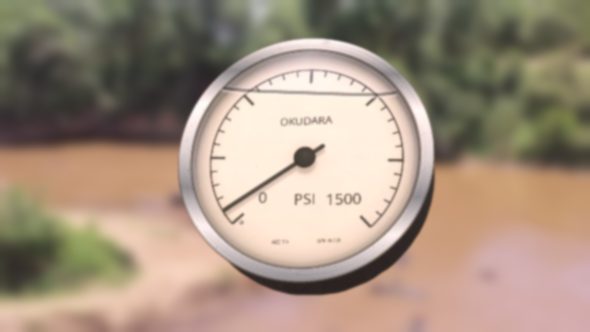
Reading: value=50 unit=psi
